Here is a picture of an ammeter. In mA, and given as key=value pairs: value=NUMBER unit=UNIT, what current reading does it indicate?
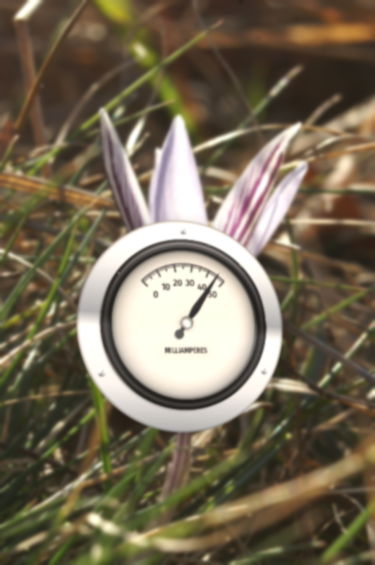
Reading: value=45 unit=mA
